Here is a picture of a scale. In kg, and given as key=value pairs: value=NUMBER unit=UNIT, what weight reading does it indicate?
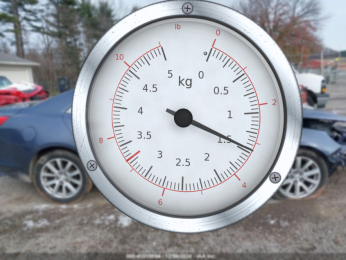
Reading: value=1.45 unit=kg
